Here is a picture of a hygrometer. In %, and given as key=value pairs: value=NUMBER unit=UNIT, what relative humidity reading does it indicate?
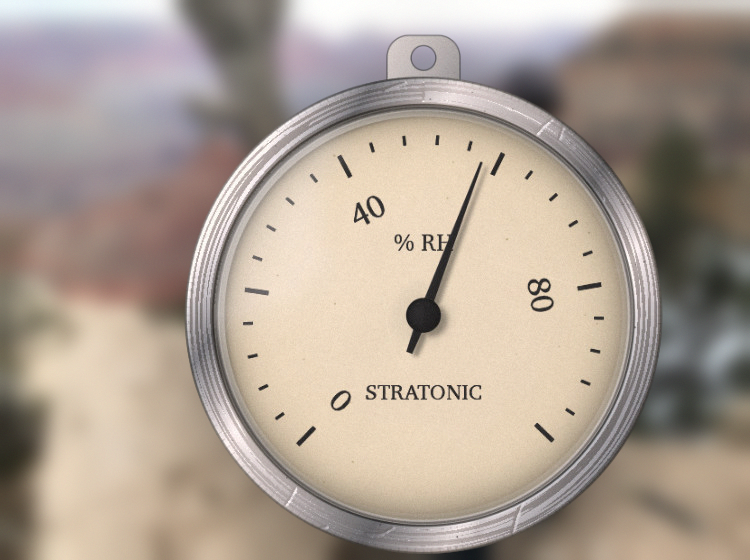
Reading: value=58 unit=%
